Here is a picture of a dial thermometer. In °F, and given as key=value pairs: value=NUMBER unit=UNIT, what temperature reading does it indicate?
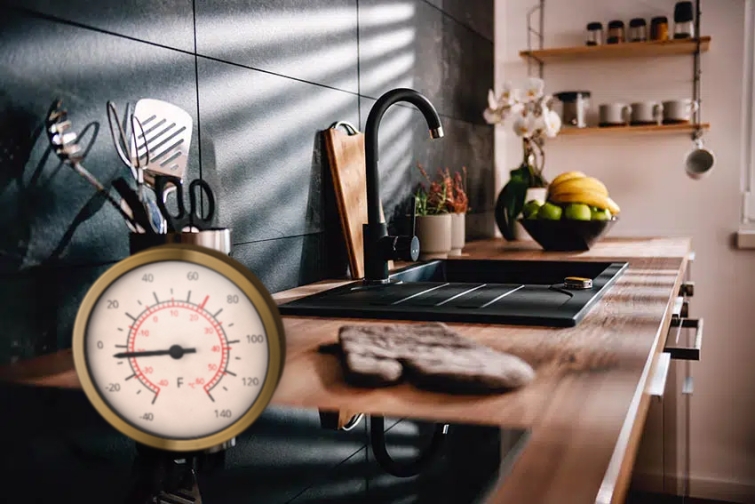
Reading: value=-5 unit=°F
